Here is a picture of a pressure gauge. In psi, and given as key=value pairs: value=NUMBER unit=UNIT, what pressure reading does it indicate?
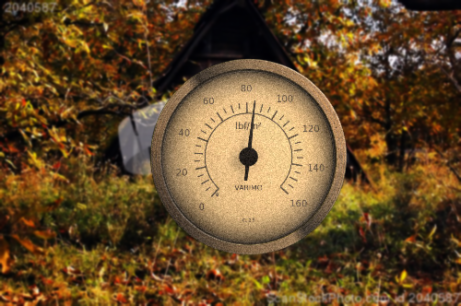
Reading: value=85 unit=psi
